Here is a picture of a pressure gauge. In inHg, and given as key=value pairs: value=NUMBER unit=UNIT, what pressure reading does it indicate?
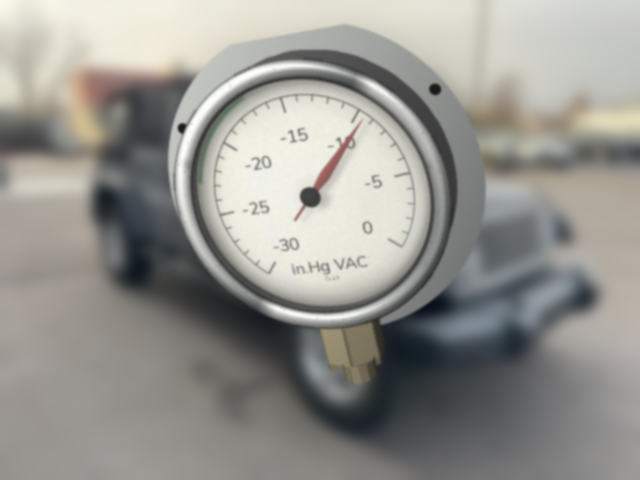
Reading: value=-9.5 unit=inHg
